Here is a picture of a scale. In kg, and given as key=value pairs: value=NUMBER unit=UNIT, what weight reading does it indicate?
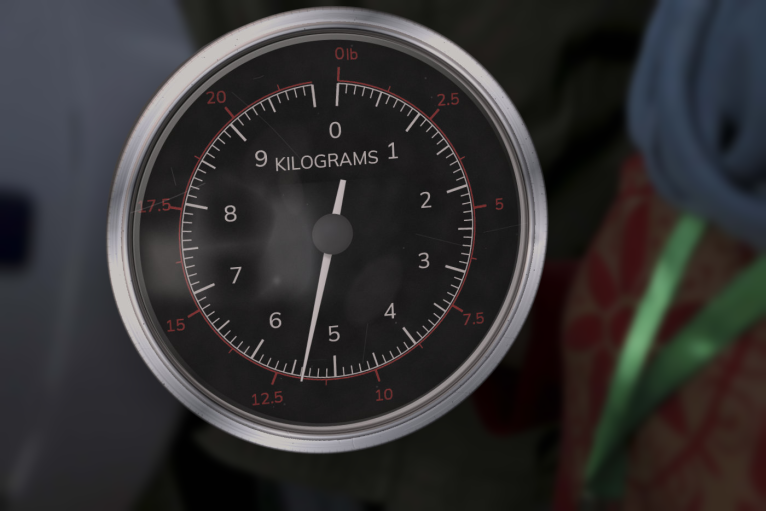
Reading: value=5.4 unit=kg
